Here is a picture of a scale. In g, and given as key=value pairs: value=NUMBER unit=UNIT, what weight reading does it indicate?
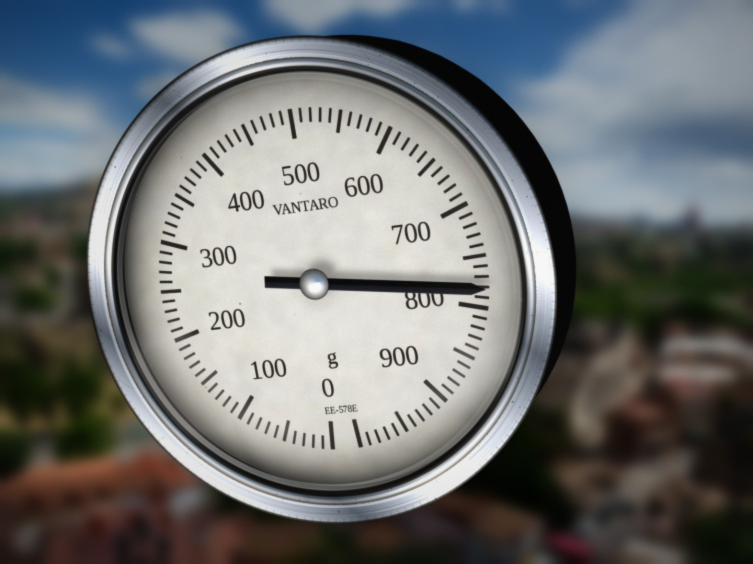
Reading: value=780 unit=g
